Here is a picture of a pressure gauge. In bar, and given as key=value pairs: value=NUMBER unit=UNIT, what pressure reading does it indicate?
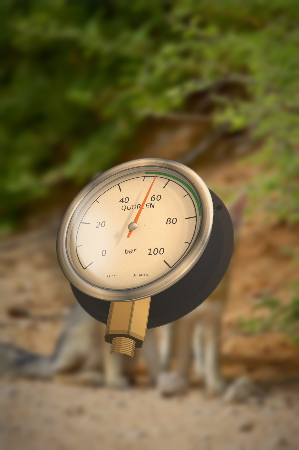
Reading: value=55 unit=bar
